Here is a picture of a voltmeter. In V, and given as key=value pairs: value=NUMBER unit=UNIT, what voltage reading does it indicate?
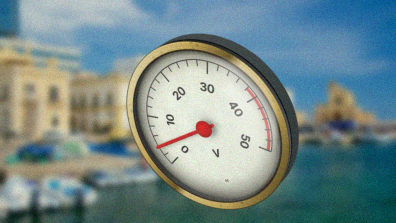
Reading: value=4 unit=V
